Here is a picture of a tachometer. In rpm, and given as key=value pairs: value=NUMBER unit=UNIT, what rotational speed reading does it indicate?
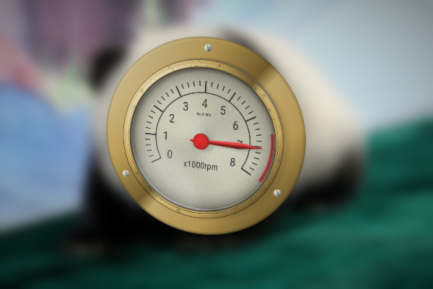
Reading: value=7000 unit=rpm
